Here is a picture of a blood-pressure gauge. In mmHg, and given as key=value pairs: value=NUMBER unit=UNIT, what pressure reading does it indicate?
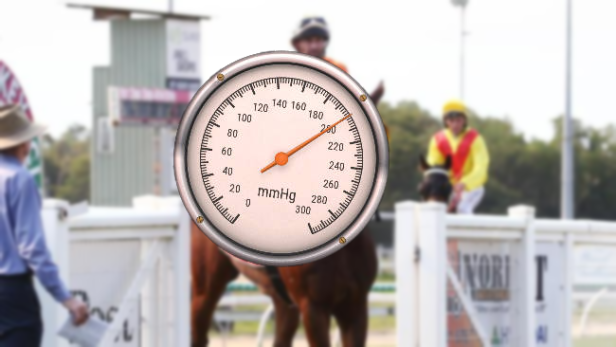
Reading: value=200 unit=mmHg
